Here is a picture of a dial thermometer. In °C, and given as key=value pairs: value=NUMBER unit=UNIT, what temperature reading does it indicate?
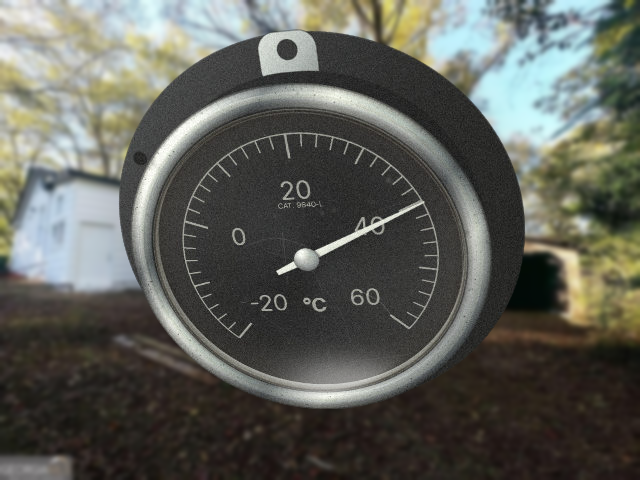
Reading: value=40 unit=°C
